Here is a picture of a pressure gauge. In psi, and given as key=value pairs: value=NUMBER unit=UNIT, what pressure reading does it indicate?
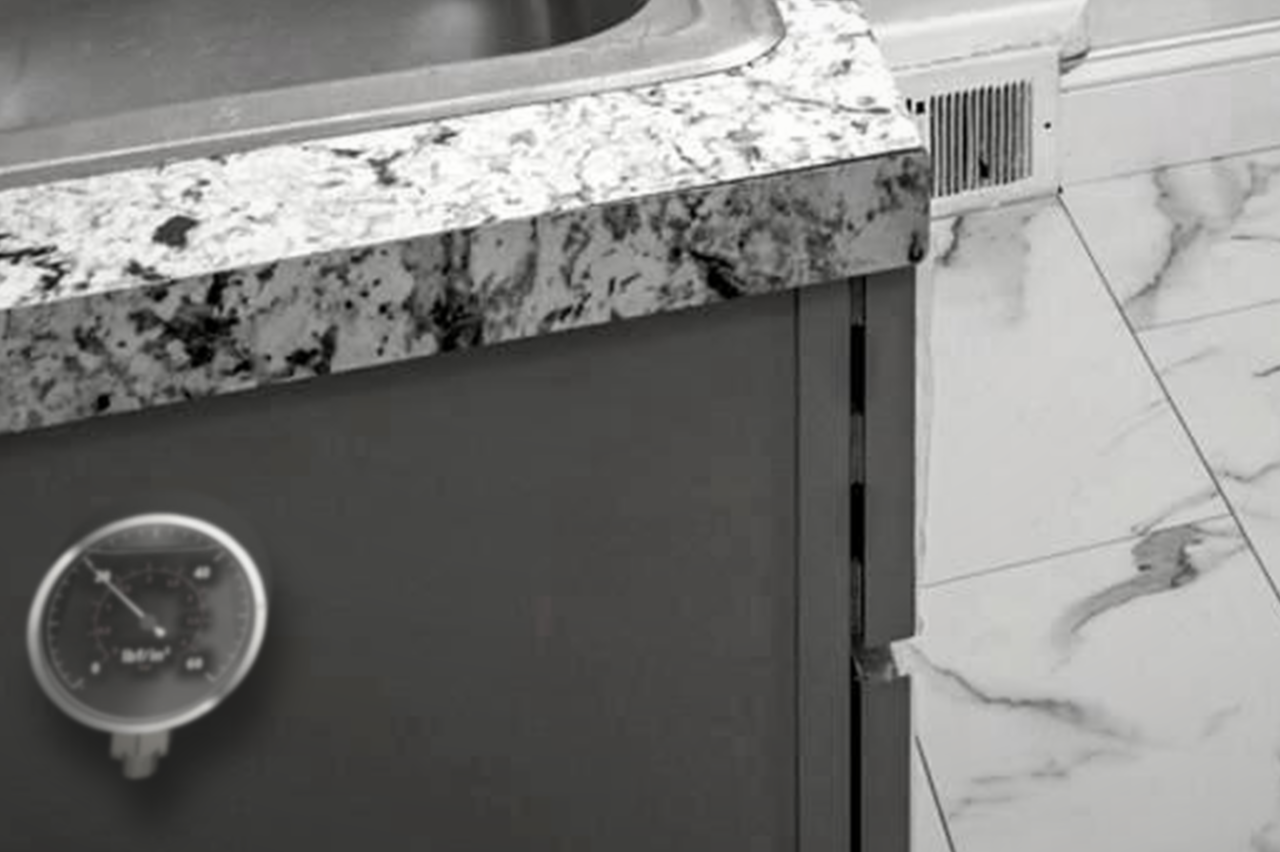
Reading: value=20 unit=psi
